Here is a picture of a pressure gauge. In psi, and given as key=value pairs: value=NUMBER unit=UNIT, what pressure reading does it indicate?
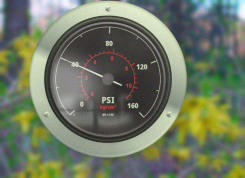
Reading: value=40 unit=psi
